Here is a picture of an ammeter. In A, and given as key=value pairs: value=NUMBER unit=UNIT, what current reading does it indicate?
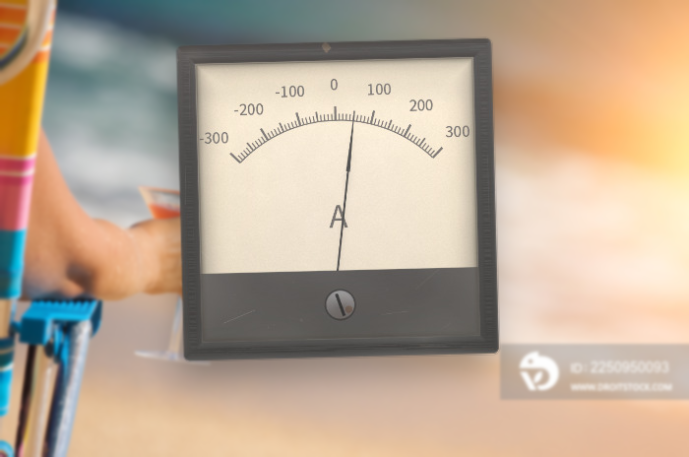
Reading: value=50 unit=A
